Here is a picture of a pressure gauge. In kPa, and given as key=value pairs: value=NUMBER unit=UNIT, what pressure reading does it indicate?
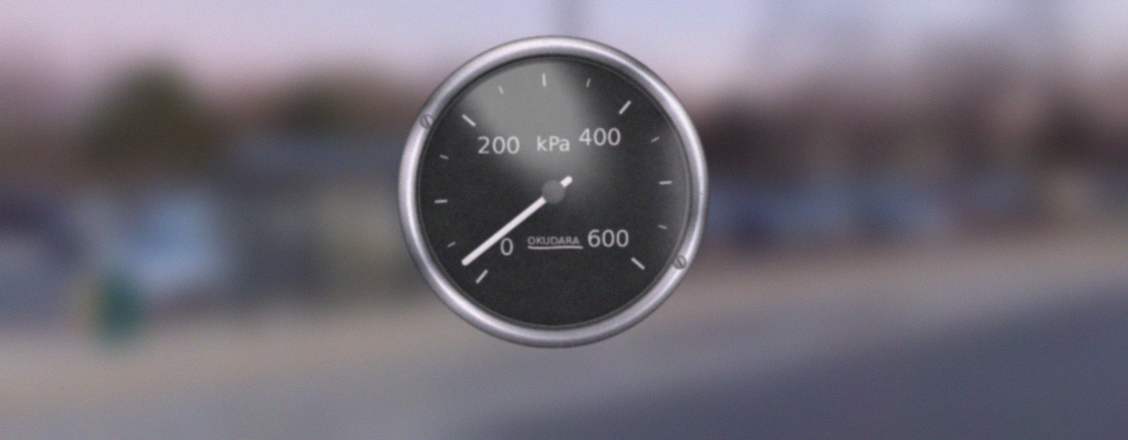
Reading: value=25 unit=kPa
